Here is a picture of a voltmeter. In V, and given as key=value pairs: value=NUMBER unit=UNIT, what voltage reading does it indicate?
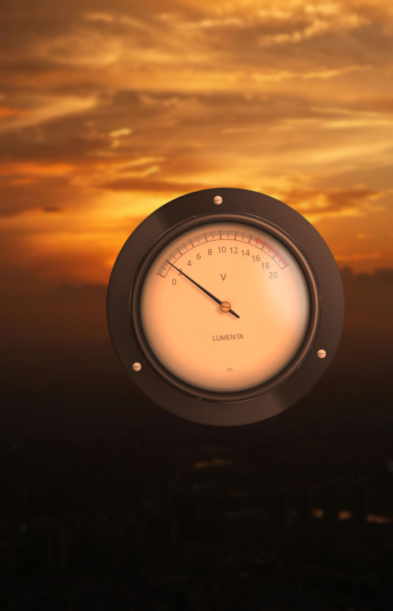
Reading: value=2 unit=V
